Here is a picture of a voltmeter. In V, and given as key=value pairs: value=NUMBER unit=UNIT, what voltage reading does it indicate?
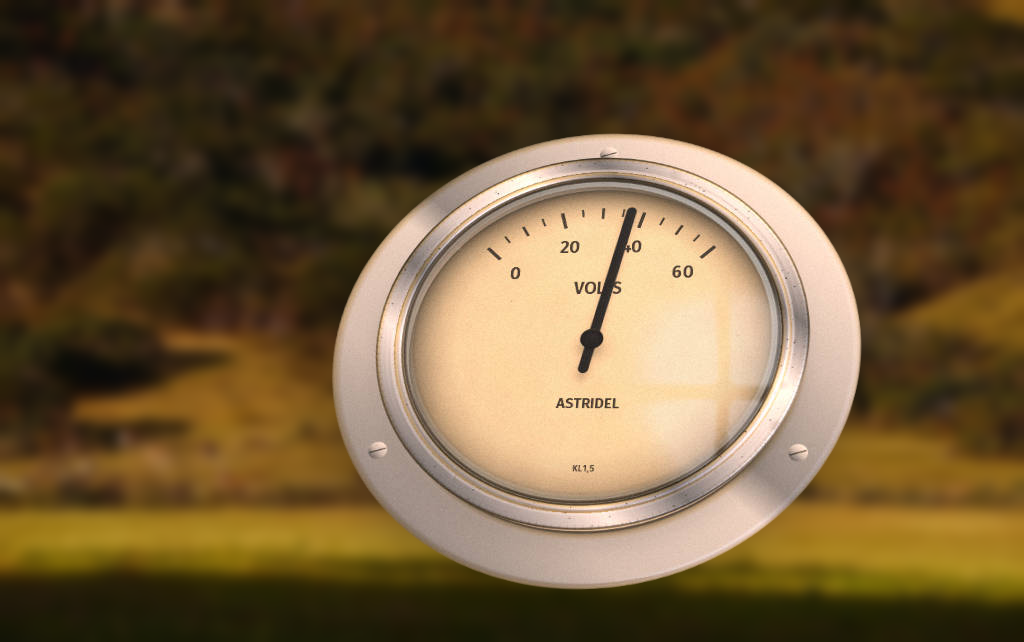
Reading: value=37.5 unit=V
